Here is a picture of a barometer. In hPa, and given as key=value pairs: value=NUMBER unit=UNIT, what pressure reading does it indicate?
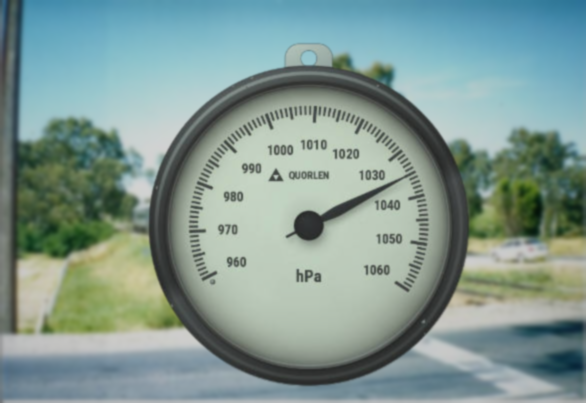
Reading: value=1035 unit=hPa
